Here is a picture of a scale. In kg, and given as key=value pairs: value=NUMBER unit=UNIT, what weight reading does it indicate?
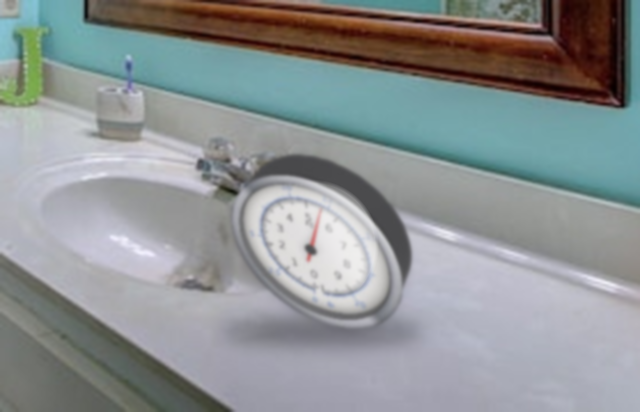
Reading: value=5.5 unit=kg
